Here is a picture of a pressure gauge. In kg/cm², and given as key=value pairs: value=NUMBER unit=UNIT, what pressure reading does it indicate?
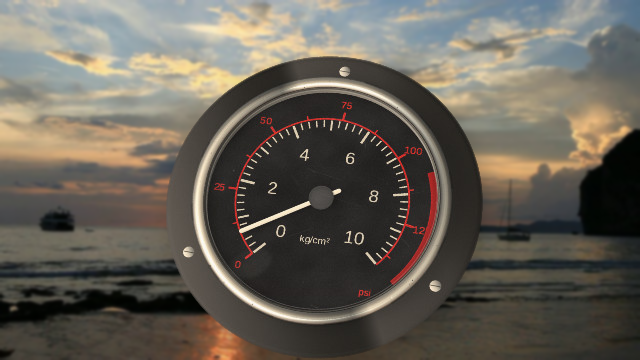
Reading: value=0.6 unit=kg/cm²
